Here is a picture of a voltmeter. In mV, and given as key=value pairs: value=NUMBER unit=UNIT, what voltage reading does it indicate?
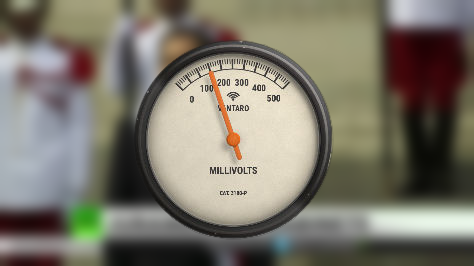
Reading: value=150 unit=mV
